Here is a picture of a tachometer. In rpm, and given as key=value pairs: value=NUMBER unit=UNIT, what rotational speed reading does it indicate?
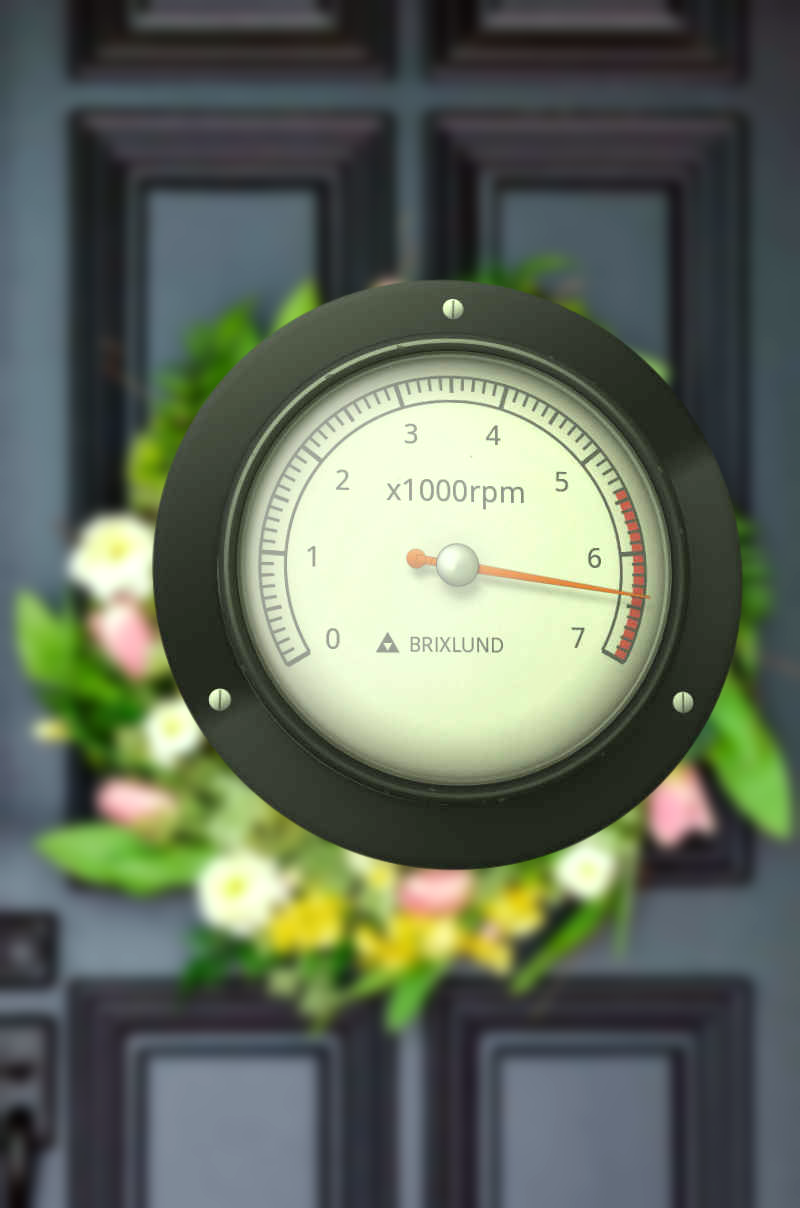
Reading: value=6400 unit=rpm
